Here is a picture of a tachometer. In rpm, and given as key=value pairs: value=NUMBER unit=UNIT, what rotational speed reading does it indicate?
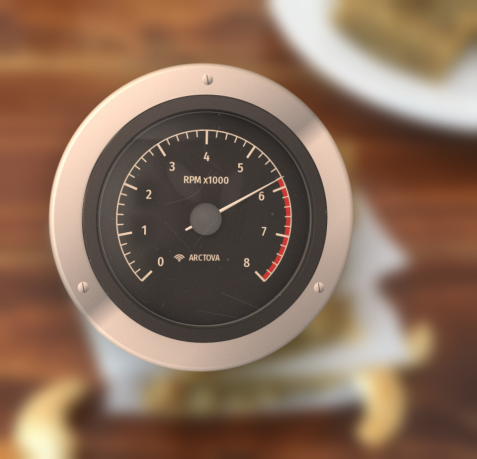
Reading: value=5800 unit=rpm
